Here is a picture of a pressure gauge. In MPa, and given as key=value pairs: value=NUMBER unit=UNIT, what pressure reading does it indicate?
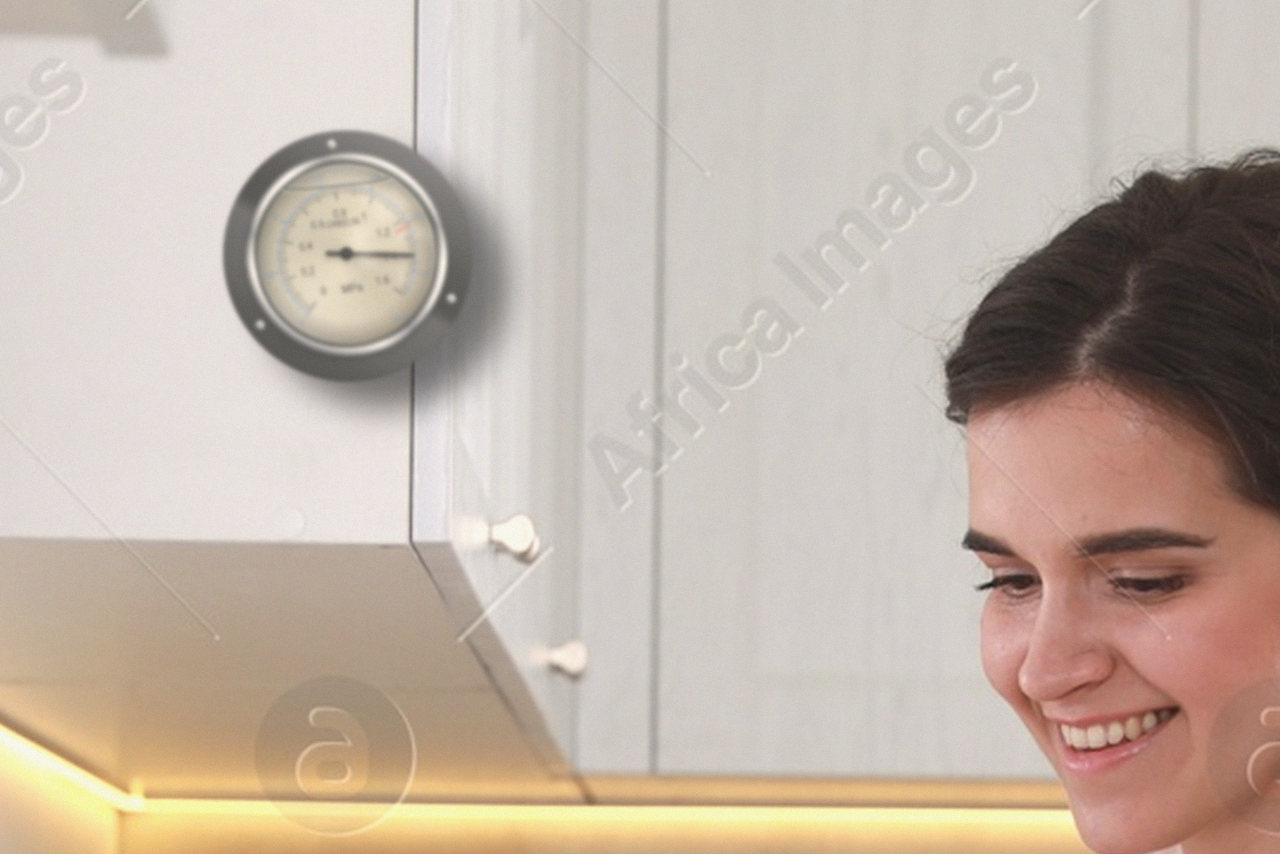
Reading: value=1.4 unit=MPa
